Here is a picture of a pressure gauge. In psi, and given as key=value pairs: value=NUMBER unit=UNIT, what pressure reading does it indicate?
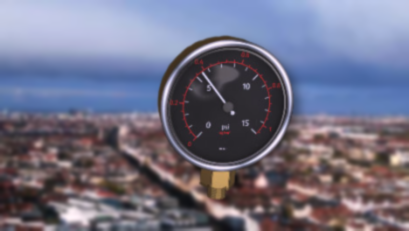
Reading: value=5.5 unit=psi
